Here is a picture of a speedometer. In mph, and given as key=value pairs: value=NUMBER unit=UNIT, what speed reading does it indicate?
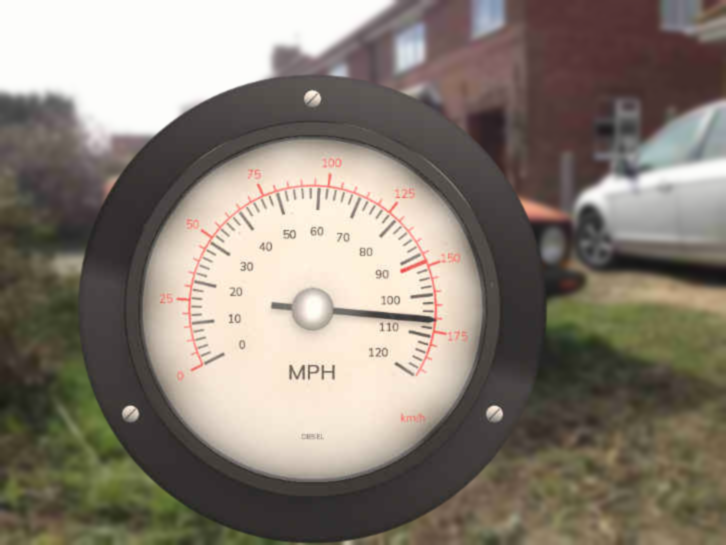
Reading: value=106 unit=mph
